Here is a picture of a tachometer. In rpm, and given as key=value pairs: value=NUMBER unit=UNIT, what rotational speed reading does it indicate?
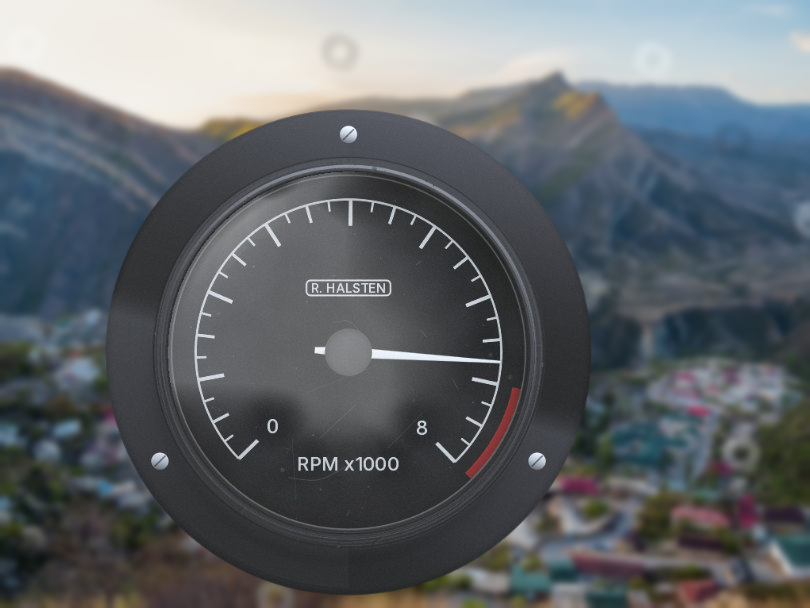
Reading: value=6750 unit=rpm
